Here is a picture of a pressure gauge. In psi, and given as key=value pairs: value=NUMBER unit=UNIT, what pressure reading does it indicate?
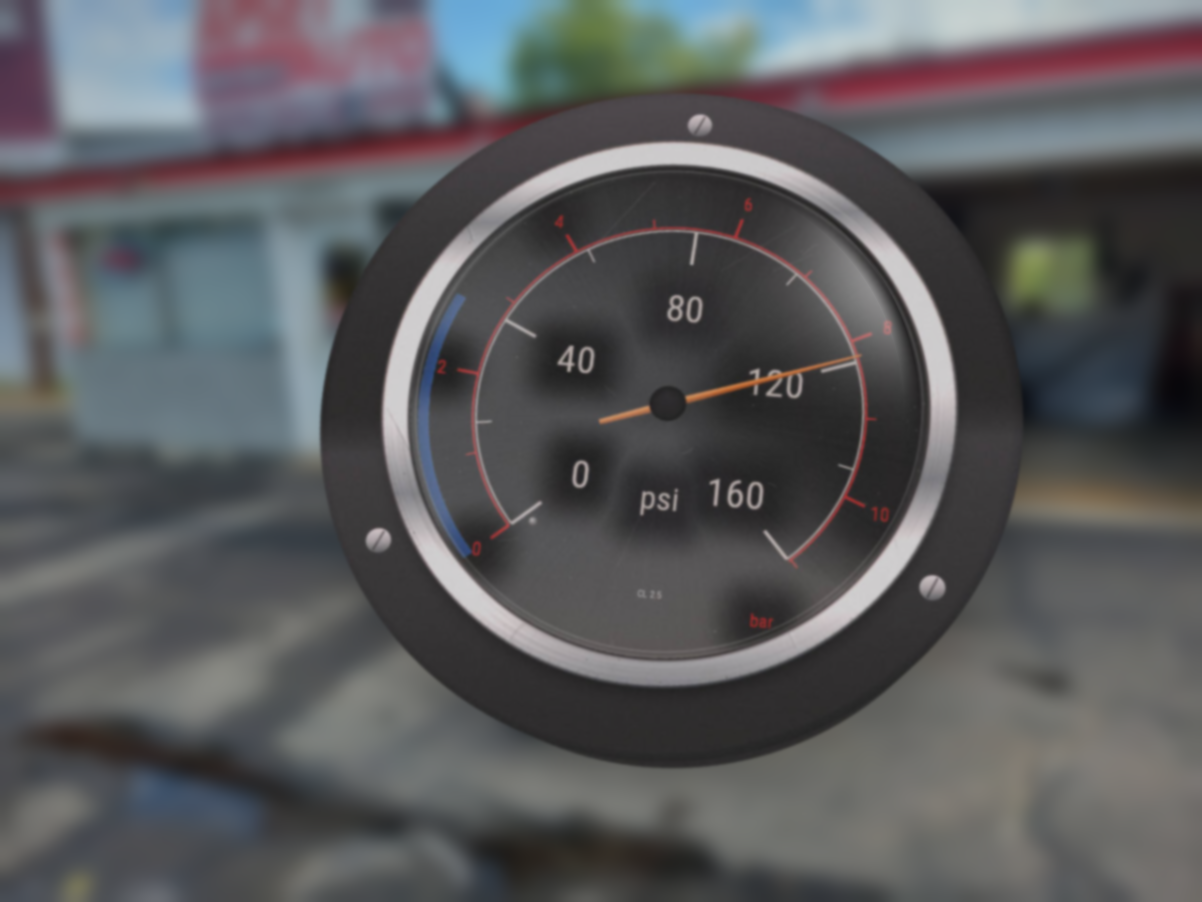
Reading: value=120 unit=psi
